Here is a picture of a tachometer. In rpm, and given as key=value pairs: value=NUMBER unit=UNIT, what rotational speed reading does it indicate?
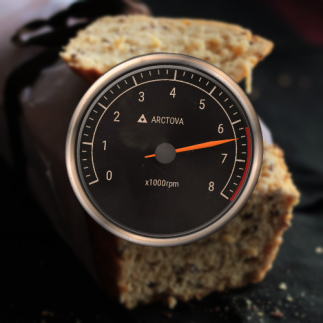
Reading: value=6400 unit=rpm
